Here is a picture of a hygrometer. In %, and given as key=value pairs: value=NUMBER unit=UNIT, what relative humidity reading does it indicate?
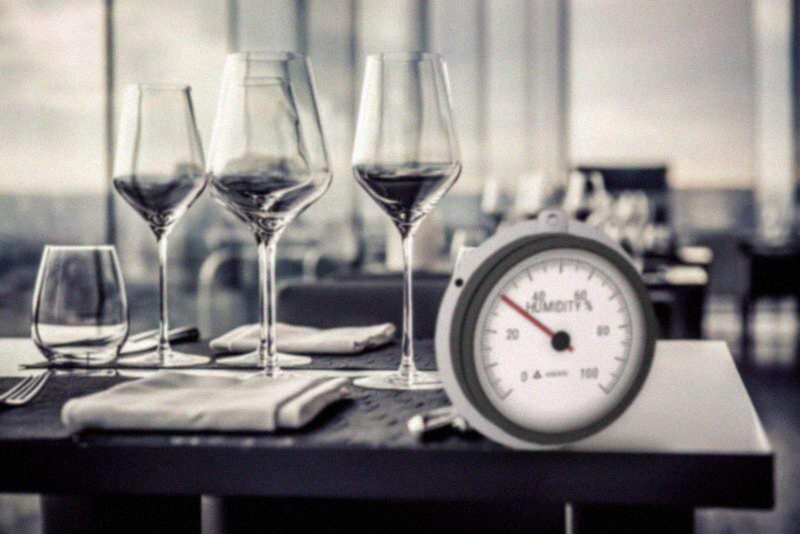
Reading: value=30 unit=%
